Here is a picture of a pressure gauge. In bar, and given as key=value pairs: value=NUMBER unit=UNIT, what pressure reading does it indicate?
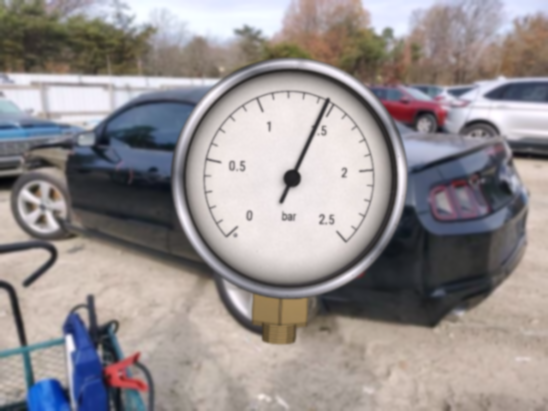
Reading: value=1.45 unit=bar
